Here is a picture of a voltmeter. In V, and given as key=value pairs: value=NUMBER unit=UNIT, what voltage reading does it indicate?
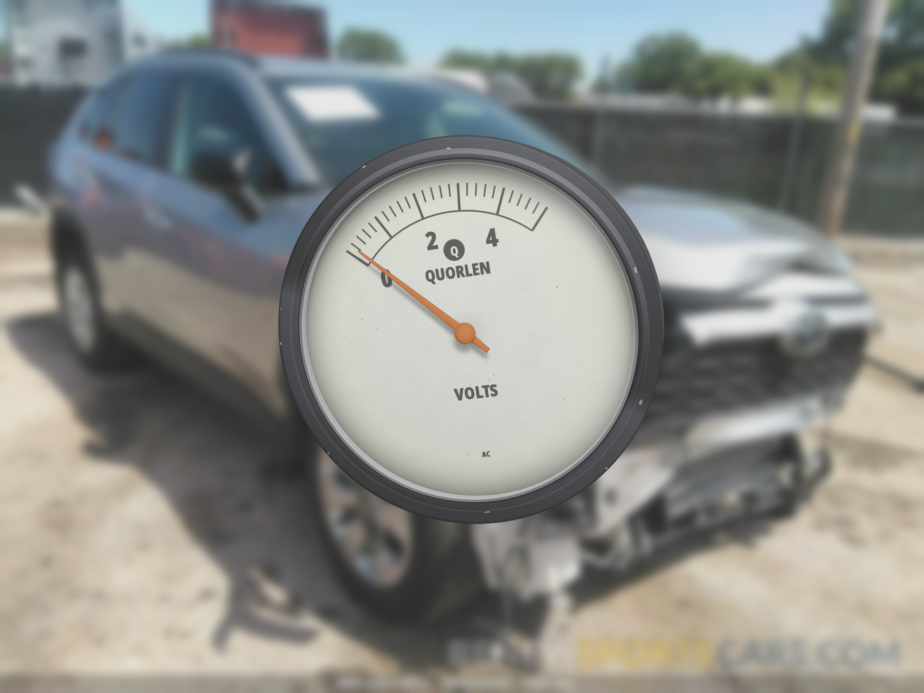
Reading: value=0.2 unit=V
